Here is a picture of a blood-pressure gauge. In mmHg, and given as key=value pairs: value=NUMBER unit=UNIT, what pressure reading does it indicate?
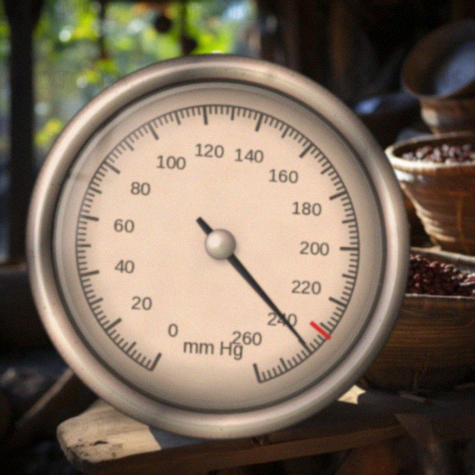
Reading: value=240 unit=mmHg
